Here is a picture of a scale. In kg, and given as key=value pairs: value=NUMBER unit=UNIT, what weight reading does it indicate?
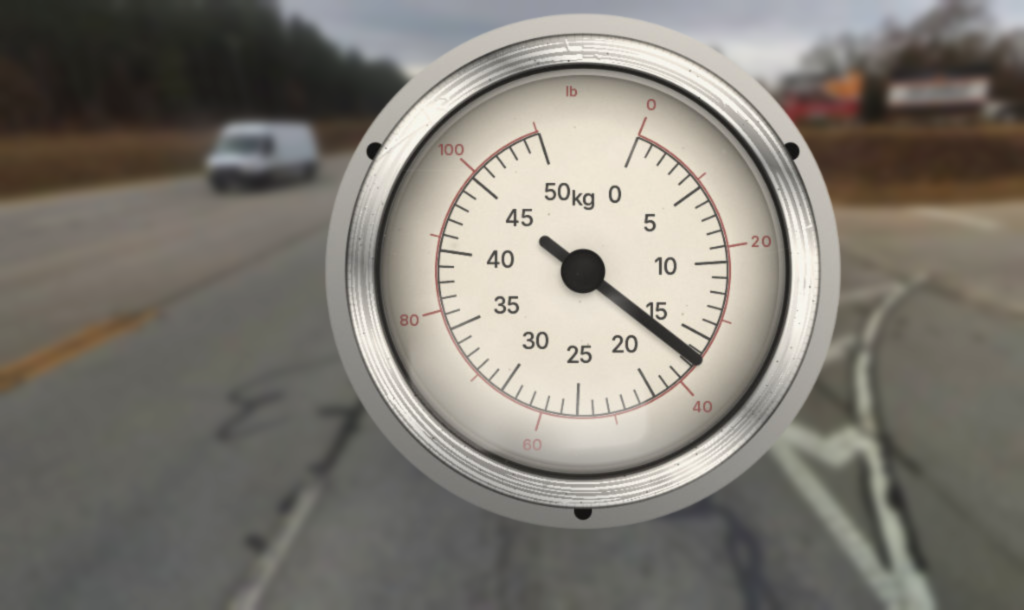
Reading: value=16.5 unit=kg
